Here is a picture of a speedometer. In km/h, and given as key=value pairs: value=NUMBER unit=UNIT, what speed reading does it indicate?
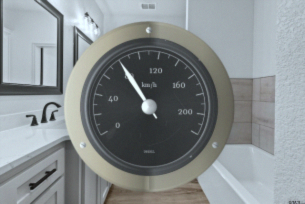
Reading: value=80 unit=km/h
